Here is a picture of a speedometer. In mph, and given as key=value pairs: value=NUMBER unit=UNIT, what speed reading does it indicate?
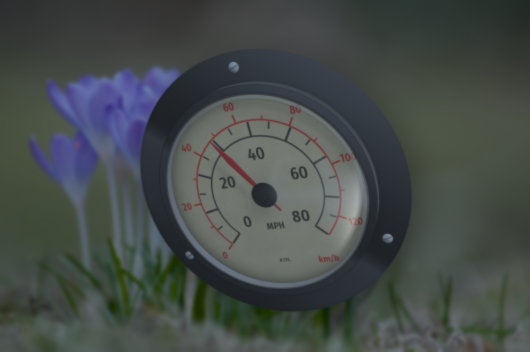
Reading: value=30 unit=mph
